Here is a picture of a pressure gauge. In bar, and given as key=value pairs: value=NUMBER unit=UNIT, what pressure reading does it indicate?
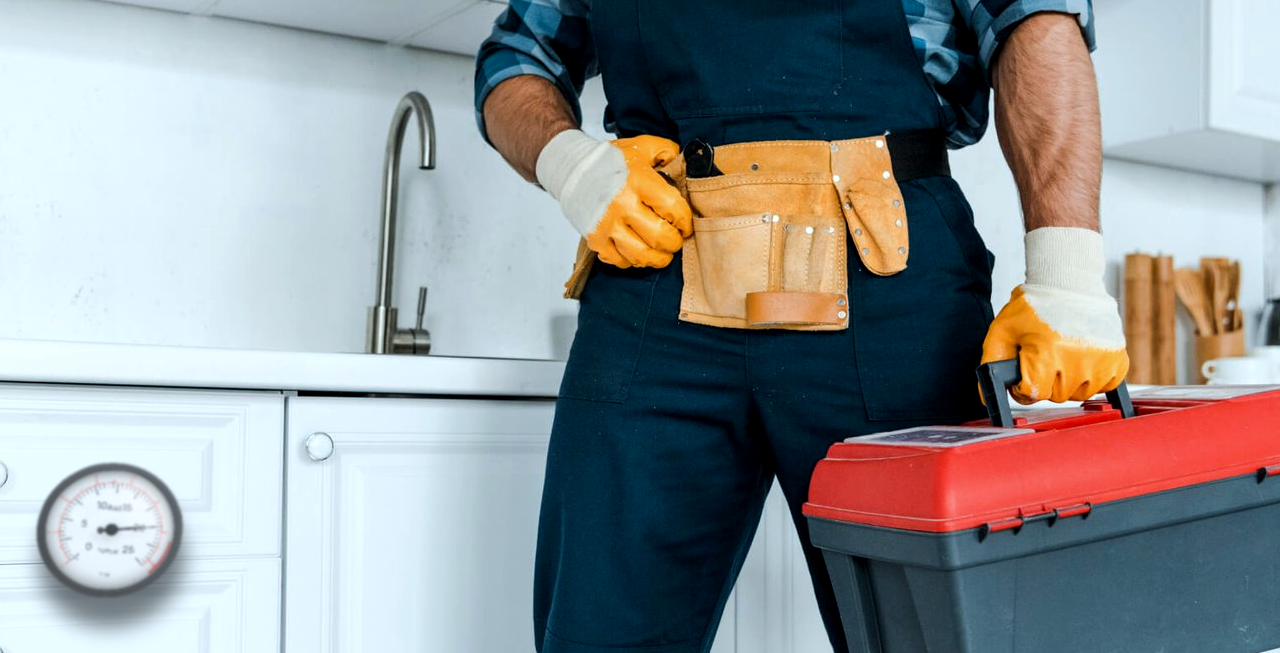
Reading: value=20 unit=bar
